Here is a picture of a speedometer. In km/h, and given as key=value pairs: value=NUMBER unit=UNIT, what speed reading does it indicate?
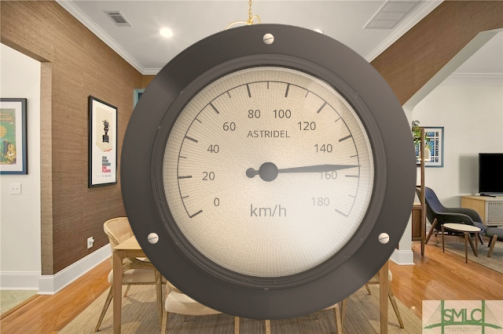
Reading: value=155 unit=km/h
